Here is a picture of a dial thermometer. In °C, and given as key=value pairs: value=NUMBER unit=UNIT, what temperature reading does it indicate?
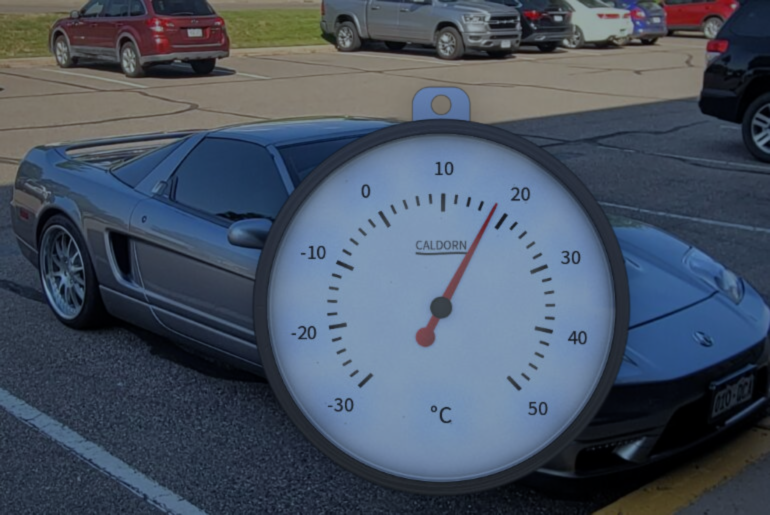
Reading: value=18 unit=°C
